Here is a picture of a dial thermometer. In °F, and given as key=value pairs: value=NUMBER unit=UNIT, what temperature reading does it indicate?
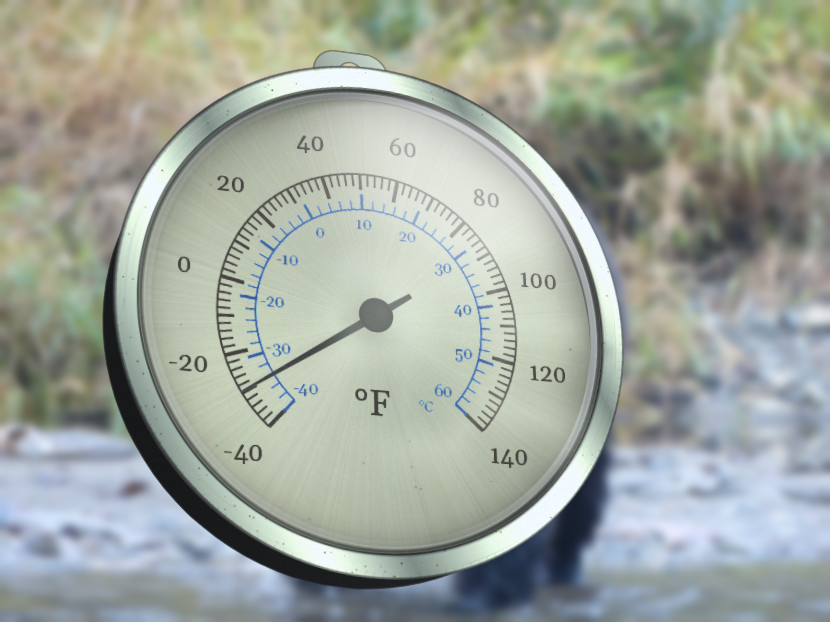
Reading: value=-30 unit=°F
